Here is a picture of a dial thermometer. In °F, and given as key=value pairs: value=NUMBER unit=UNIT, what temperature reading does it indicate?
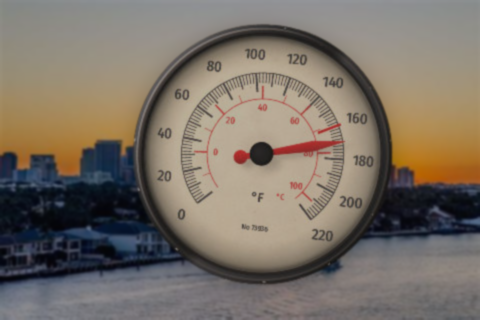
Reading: value=170 unit=°F
